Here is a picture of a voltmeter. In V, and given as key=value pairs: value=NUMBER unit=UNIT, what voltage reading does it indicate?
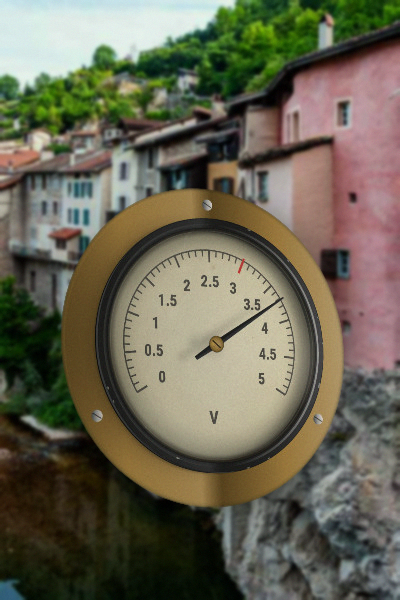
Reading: value=3.7 unit=V
